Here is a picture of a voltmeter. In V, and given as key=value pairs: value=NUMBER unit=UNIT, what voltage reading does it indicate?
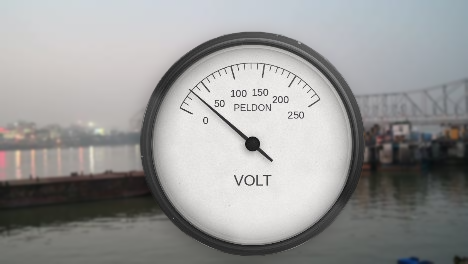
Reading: value=30 unit=V
